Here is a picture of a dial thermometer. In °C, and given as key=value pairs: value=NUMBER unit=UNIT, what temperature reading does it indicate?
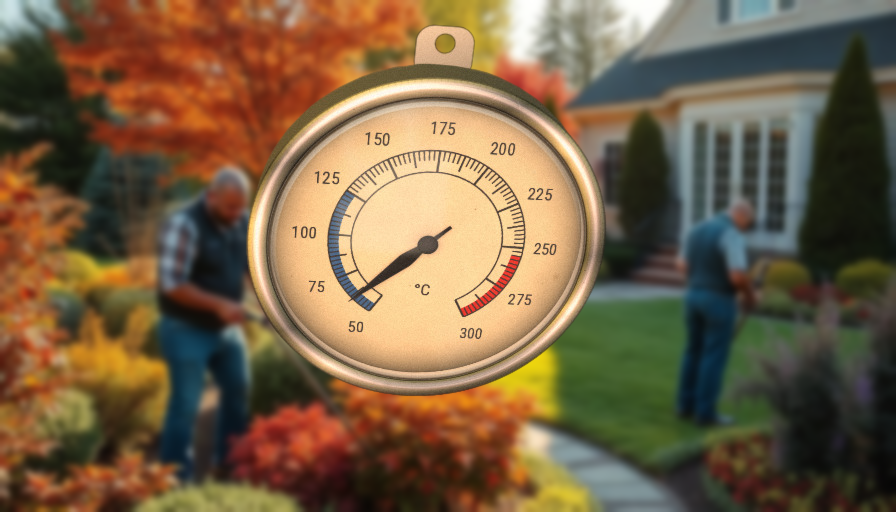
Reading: value=62.5 unit=°C
